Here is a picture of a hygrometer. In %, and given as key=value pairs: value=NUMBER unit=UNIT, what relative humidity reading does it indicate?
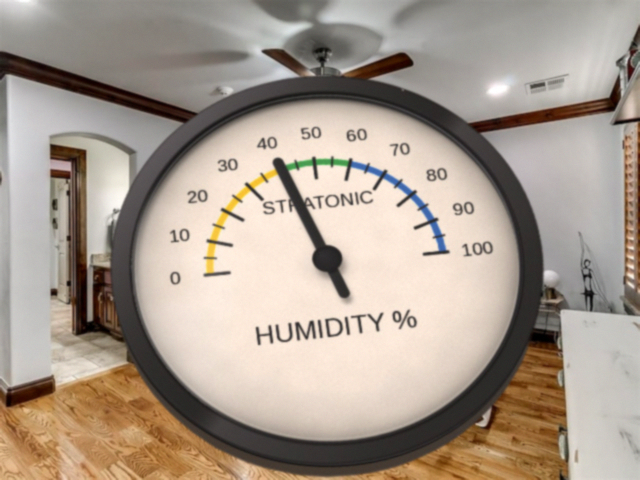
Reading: value=40 unit=%
